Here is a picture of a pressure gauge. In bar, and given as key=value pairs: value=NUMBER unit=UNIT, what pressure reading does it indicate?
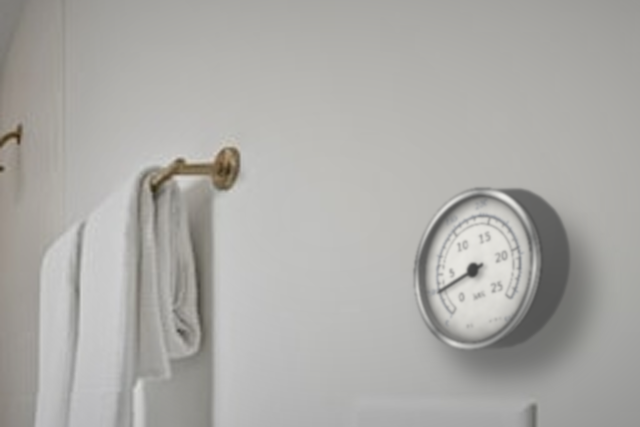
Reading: value=3 unit=bar
